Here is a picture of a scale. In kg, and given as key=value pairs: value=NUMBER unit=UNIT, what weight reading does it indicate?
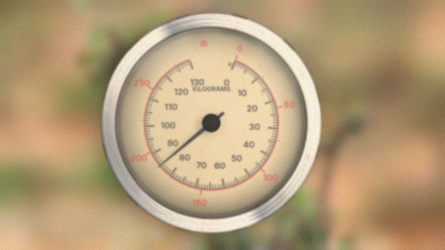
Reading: value=85 unit=kg
